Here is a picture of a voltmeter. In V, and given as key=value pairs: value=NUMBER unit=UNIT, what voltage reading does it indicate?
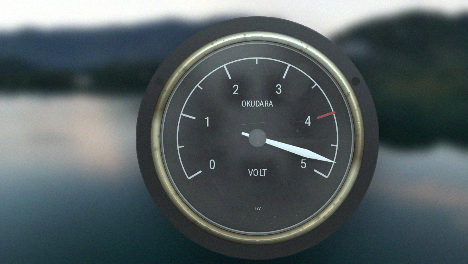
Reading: value=4.75 unit=V
